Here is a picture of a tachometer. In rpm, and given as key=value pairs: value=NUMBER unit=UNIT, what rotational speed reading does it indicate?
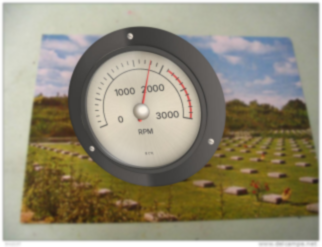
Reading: value=1800 unit=rpm
